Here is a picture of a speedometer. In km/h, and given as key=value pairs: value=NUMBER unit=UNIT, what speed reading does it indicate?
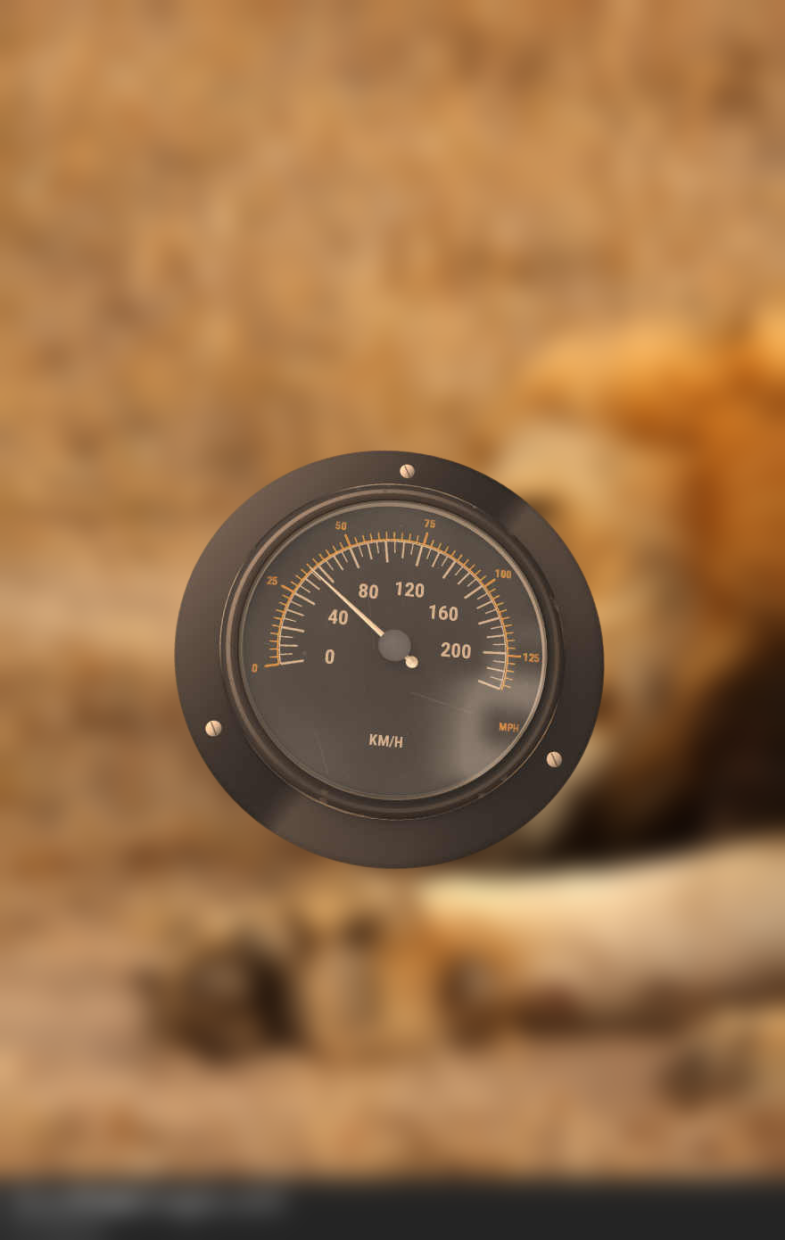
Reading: value=55 unit=km/h
